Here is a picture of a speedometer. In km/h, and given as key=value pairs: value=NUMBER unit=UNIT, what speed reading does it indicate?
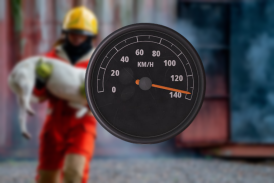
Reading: value=135 unit=km/h
